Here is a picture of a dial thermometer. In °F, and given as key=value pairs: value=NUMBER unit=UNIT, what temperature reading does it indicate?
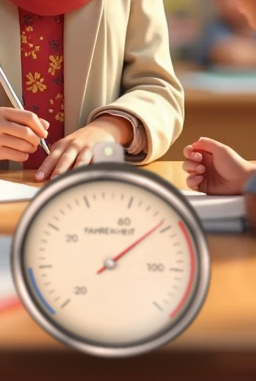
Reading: value=76 unit=°F
